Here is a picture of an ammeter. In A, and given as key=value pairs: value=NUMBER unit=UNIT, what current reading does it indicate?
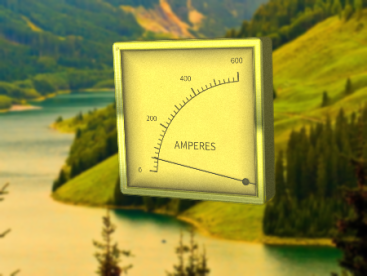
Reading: value=60 unit=A
